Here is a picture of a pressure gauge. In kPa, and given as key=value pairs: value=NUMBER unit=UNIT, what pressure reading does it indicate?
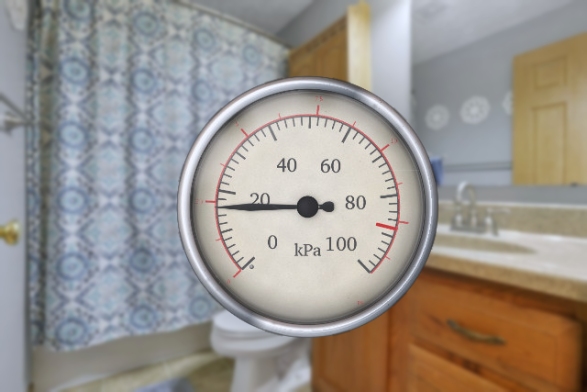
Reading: value=16 unit=kPa
